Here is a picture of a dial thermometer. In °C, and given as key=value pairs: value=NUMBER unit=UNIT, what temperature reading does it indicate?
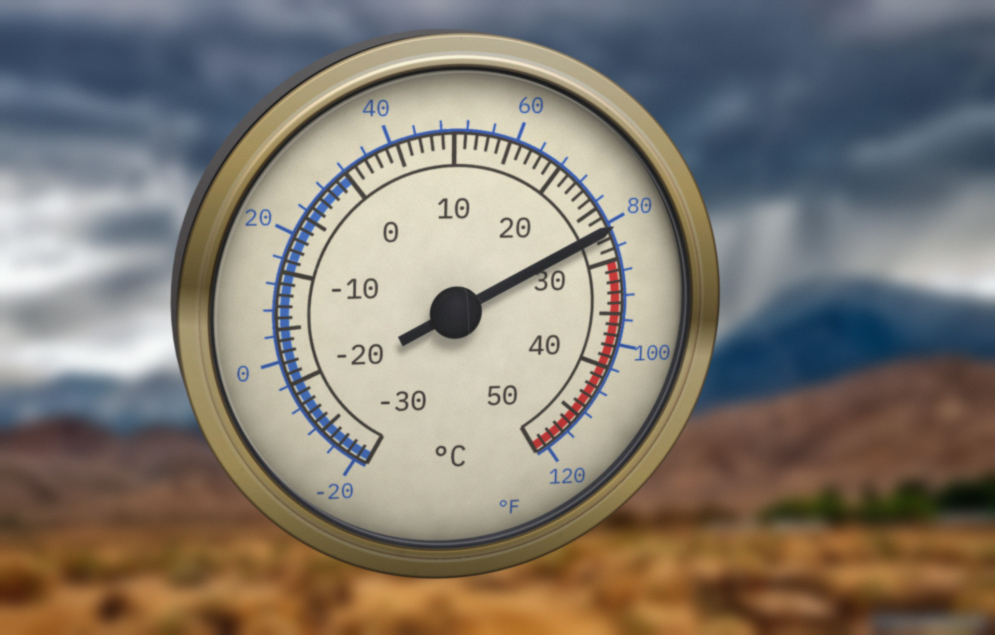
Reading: value=27 unit=°C
